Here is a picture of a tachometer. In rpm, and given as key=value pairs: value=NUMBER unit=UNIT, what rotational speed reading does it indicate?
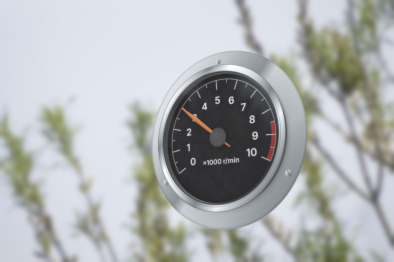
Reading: value=3000 unit=rpm
